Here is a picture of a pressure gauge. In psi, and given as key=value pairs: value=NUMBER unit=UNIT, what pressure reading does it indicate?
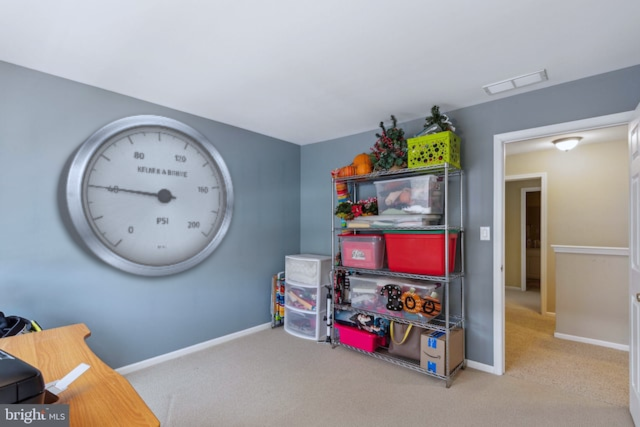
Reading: value=40 unit=psi
